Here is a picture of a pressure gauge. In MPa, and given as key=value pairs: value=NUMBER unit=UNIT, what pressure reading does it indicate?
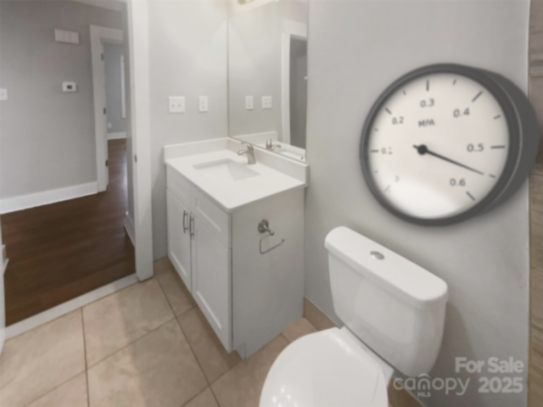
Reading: value=0.55 unit=MPa
